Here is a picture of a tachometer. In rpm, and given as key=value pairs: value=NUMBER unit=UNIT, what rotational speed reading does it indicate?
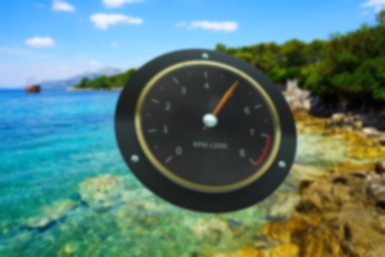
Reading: value=5000 unit=rpm
